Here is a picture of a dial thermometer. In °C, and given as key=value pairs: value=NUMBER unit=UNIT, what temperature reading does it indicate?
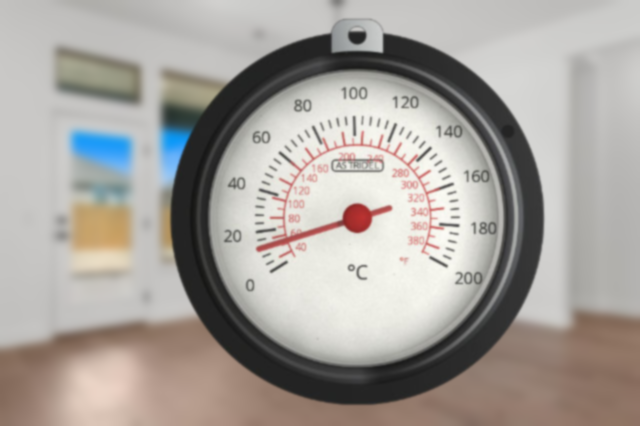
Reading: value=12 unit=°C
